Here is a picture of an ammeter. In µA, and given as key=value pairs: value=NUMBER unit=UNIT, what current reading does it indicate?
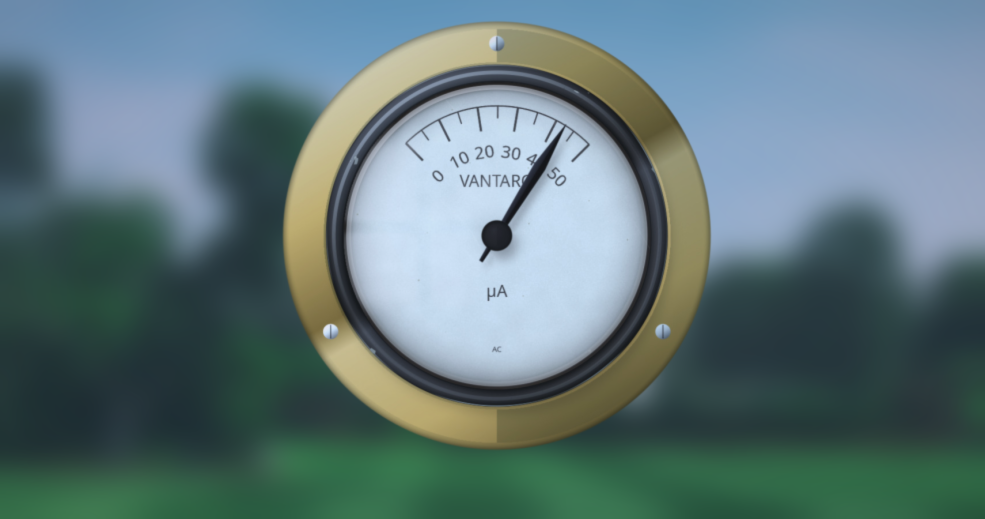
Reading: value=42.5 unit=µA
